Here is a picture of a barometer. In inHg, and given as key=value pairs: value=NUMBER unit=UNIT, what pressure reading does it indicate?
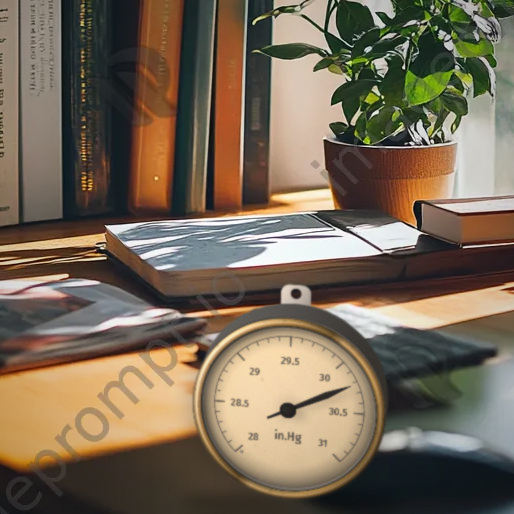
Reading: value=30.2 unit=inHg
